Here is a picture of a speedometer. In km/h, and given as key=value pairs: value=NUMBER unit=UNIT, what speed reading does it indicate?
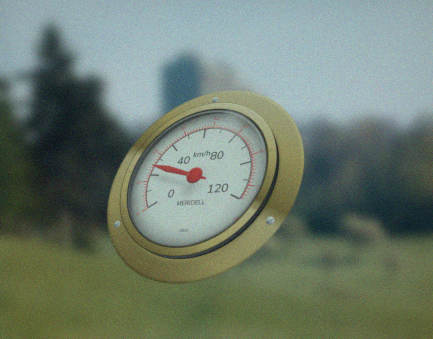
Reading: value=25 unit=km/h
